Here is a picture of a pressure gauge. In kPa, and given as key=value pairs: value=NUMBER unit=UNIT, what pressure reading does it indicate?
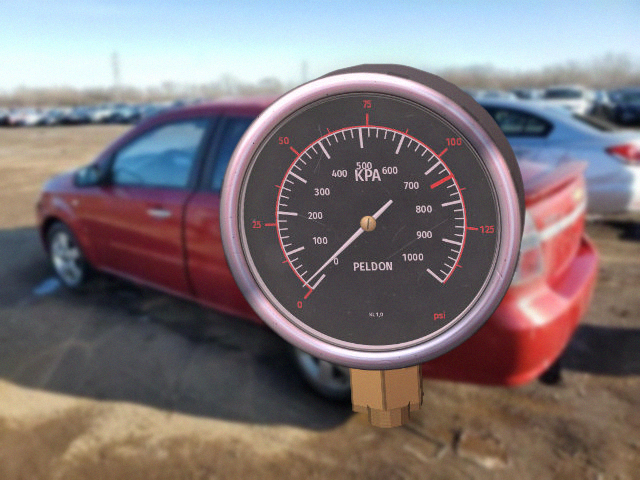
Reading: value=20 unit=kPa
